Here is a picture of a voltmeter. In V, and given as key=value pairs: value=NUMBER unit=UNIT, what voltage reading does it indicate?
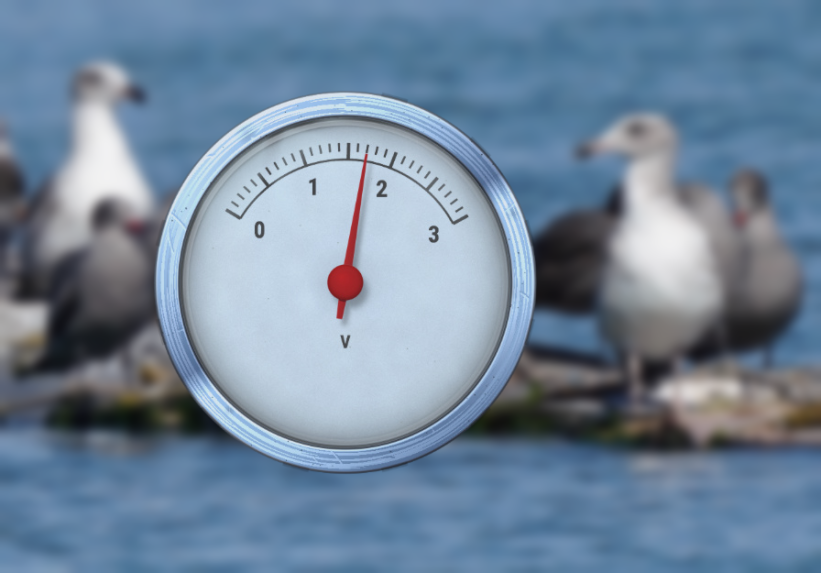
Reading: value=1.7 unit=V
